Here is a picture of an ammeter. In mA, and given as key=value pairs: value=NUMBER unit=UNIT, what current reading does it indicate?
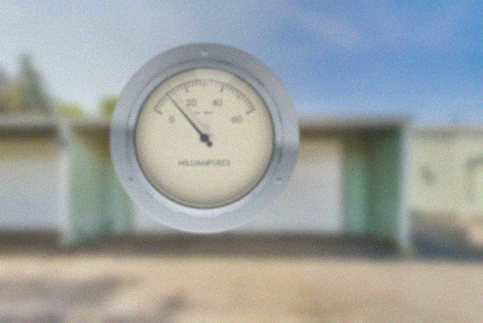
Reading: value=10 unit=mA
